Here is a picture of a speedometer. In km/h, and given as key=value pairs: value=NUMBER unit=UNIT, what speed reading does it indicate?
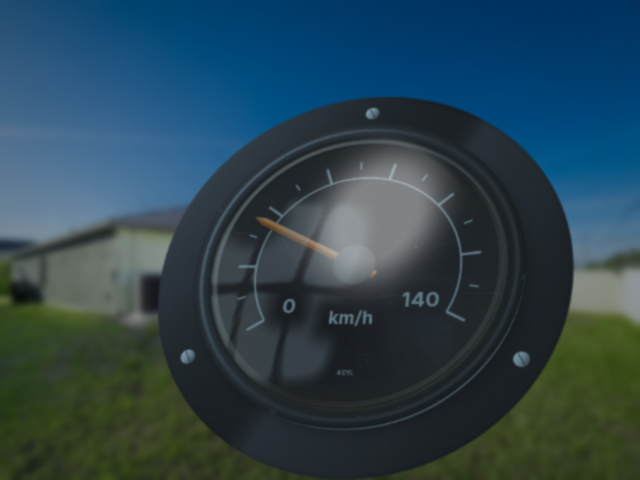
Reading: value=35 unit=km/h
